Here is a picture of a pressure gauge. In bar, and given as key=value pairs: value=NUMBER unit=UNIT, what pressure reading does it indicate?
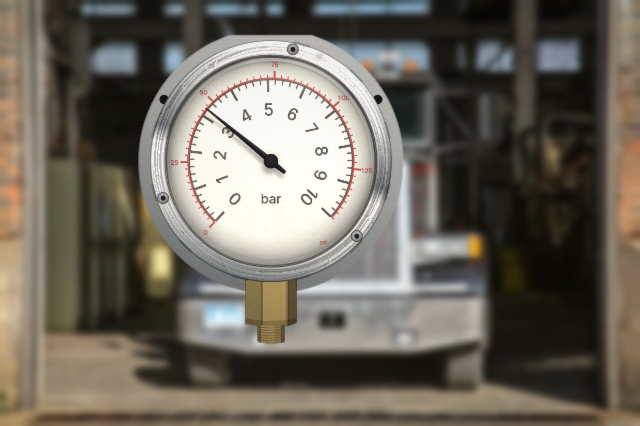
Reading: value=3.2 unit=bar
